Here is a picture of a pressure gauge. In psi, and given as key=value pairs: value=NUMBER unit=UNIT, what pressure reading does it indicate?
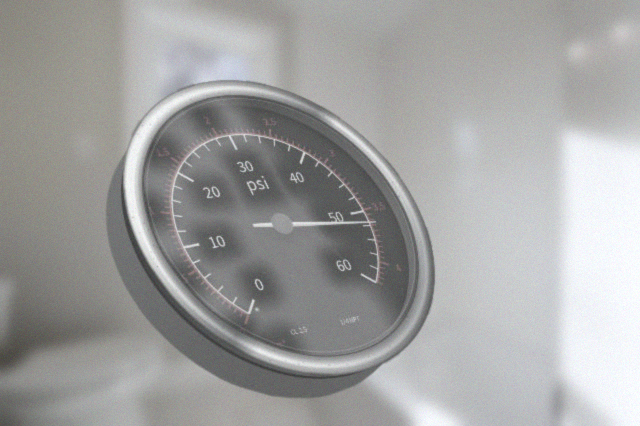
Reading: value=52 unit=psi
